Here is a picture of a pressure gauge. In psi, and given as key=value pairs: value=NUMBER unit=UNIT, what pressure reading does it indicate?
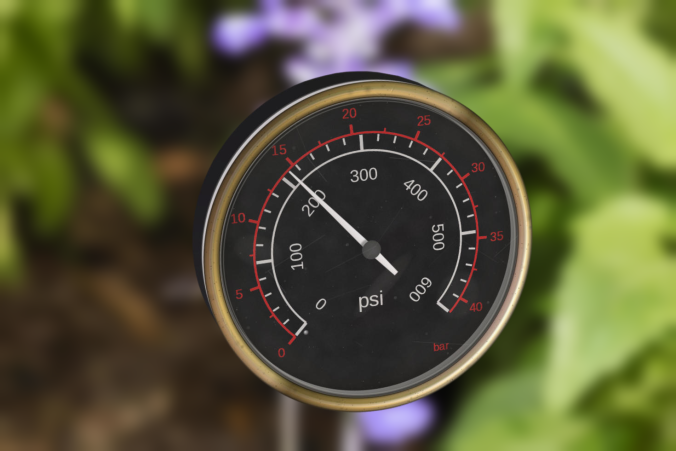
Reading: value=210 unit=psi
